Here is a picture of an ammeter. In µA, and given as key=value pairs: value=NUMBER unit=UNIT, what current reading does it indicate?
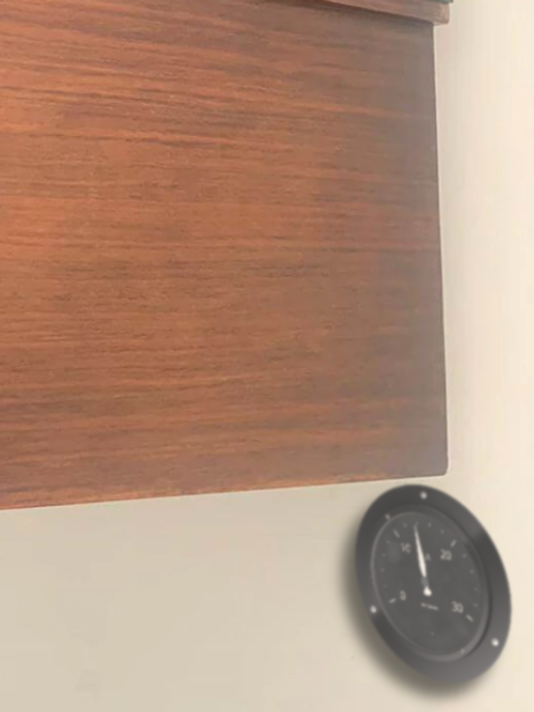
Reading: value=14 unit=µA
